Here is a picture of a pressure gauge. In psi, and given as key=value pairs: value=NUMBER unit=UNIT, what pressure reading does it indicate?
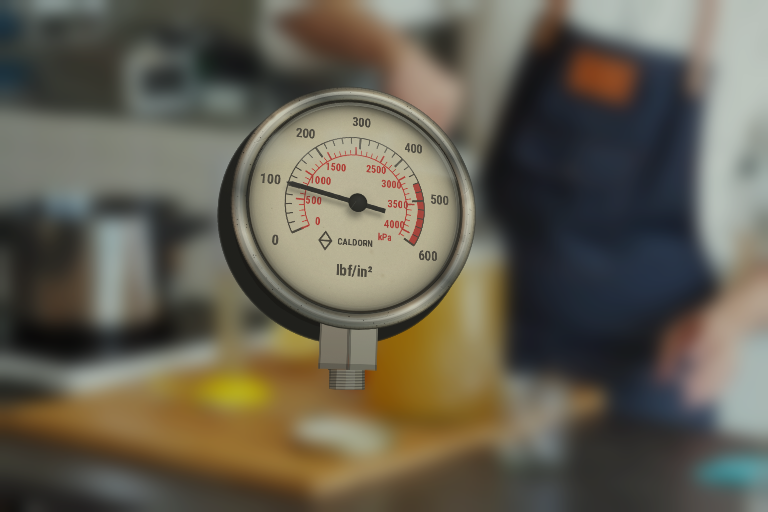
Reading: value=100 unit=psi
